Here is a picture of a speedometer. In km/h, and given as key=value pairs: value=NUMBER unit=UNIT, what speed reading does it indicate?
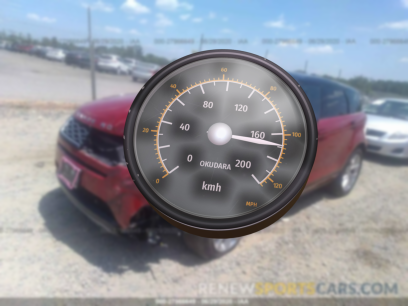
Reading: value=170 unit=km/h
